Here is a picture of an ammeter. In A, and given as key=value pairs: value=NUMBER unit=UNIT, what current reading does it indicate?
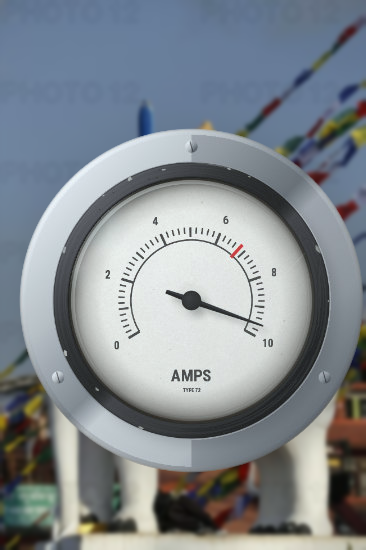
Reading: value=9.6 unit=A
